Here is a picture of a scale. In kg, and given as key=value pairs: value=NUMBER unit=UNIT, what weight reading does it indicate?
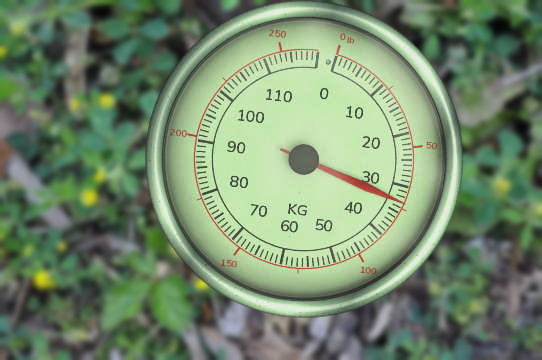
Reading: value=33 unit=kg
